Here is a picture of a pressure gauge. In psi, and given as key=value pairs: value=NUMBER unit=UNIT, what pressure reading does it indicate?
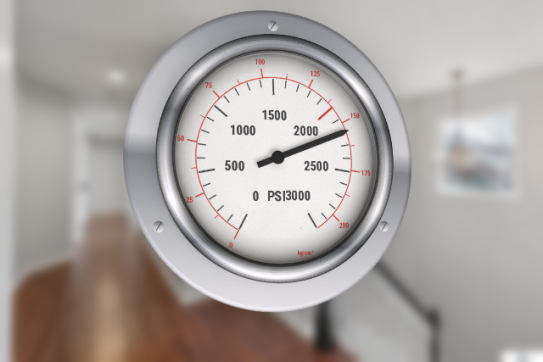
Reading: value=2200 unit=psi
